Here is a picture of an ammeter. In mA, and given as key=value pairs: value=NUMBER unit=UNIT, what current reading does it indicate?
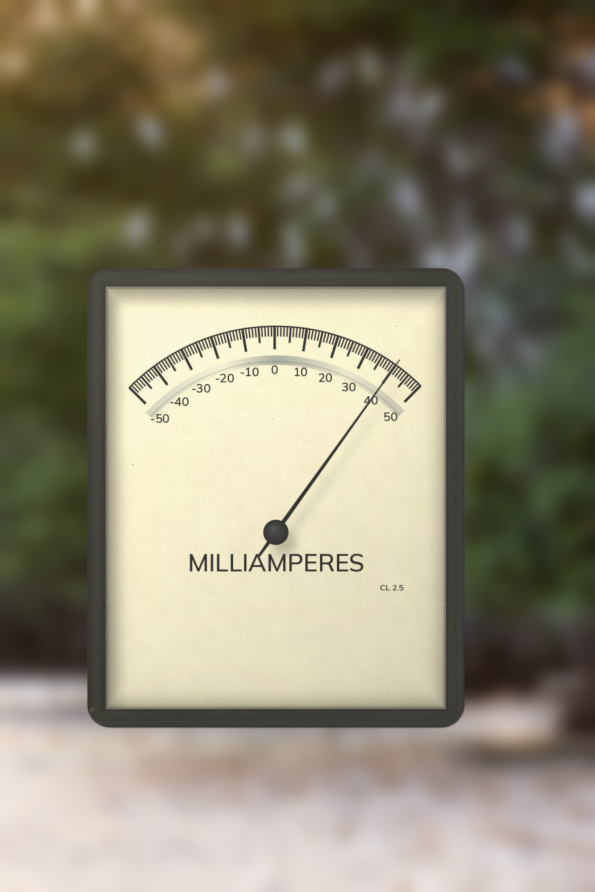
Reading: value=40 unit=mA
